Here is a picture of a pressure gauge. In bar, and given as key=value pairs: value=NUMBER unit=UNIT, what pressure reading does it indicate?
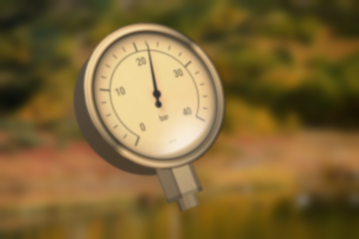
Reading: value=22 unit=bar
